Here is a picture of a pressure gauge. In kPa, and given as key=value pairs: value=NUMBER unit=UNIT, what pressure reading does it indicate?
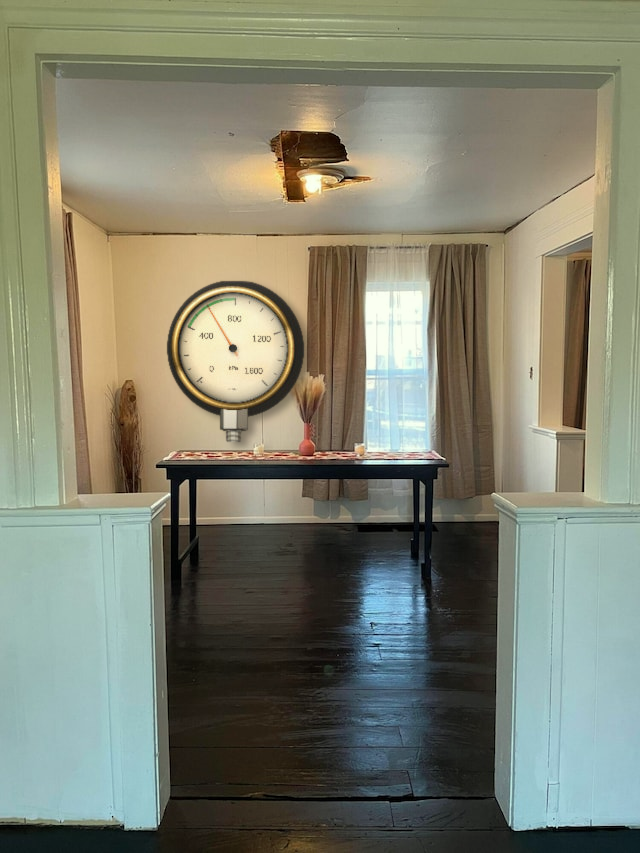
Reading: value=600 unit=kPa
